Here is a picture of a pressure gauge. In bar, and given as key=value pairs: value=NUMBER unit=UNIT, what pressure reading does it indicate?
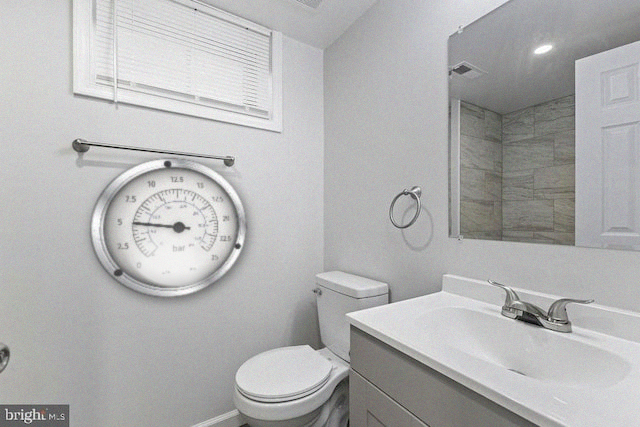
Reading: value=5 unit=bar
